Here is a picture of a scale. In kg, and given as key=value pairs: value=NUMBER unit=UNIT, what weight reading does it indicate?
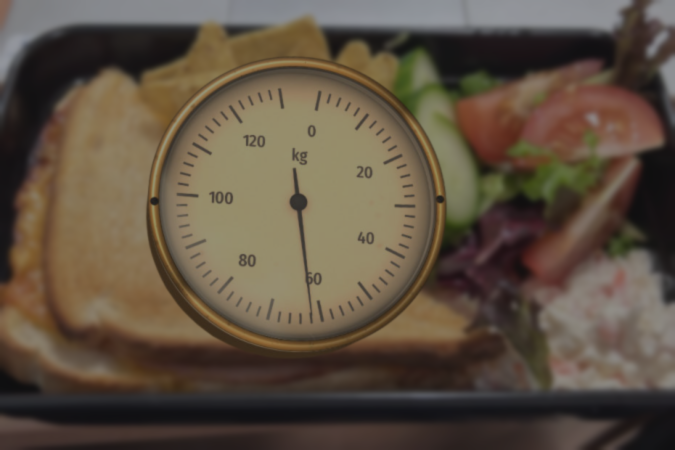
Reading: value=62 unit=kg
